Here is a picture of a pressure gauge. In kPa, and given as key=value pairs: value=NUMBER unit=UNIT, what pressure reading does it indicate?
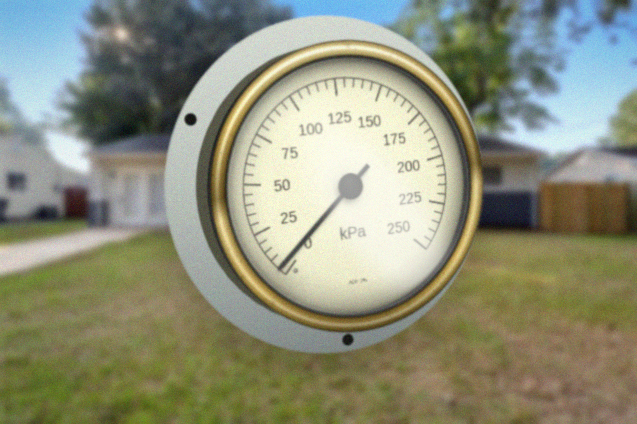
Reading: value=5 unit=kPa
